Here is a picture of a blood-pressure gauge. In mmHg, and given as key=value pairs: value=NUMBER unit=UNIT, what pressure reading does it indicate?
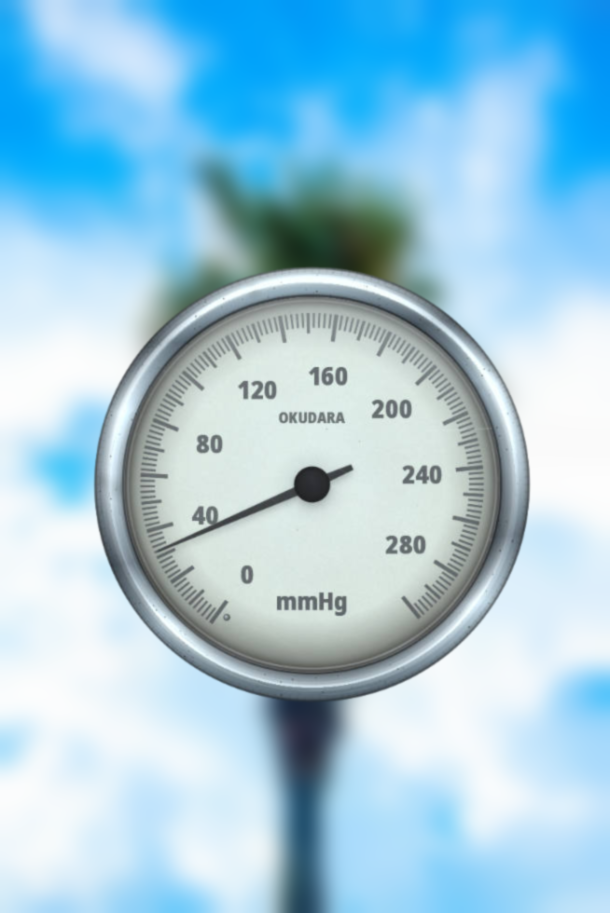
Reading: value=32 unit=mmHg
